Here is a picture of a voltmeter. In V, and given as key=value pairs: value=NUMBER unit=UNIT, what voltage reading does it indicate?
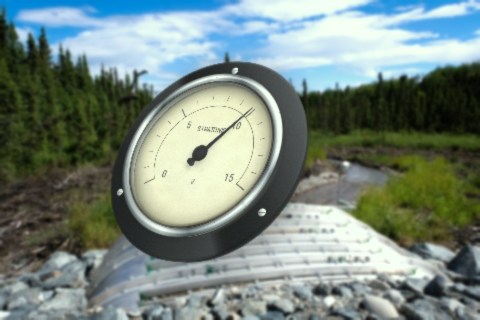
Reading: value=10 unit=V
